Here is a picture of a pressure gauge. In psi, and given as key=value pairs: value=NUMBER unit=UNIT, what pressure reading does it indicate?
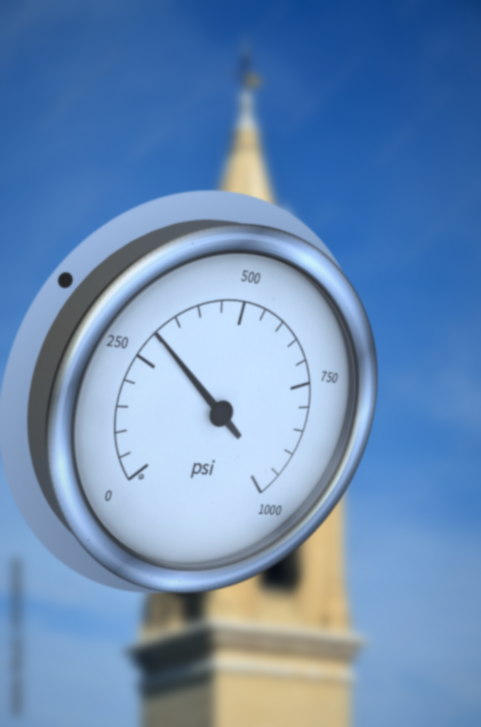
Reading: value=300 unit=psi
